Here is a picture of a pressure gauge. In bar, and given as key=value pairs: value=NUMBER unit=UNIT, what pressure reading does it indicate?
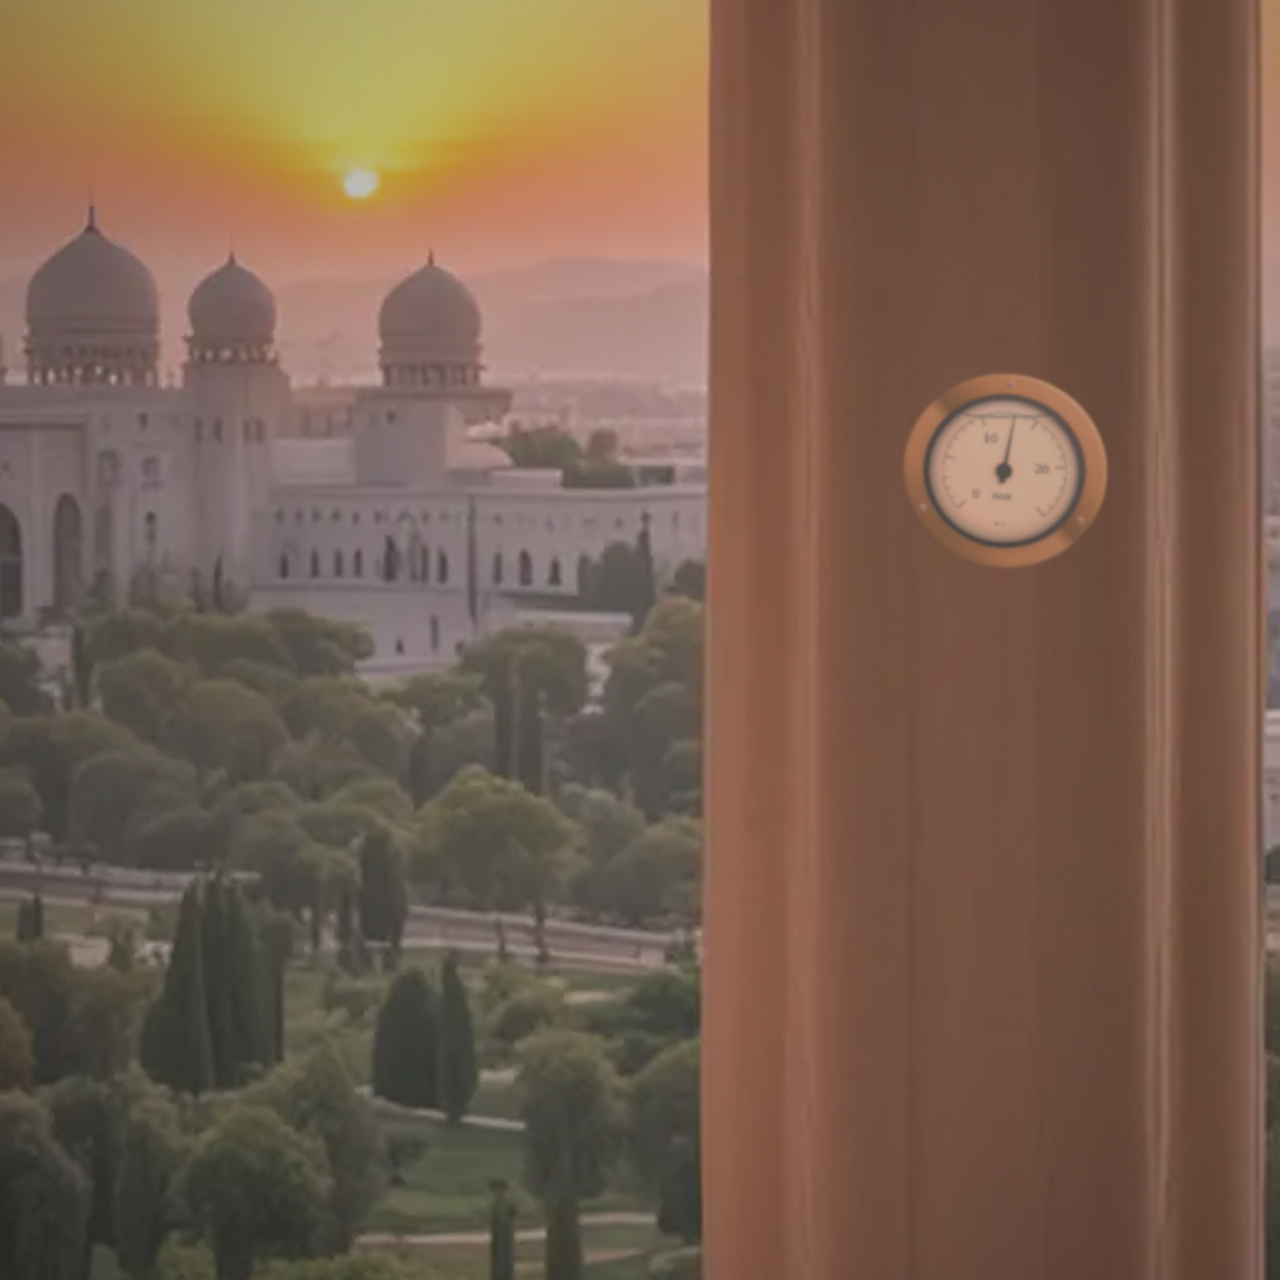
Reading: value=13 unit=bar
